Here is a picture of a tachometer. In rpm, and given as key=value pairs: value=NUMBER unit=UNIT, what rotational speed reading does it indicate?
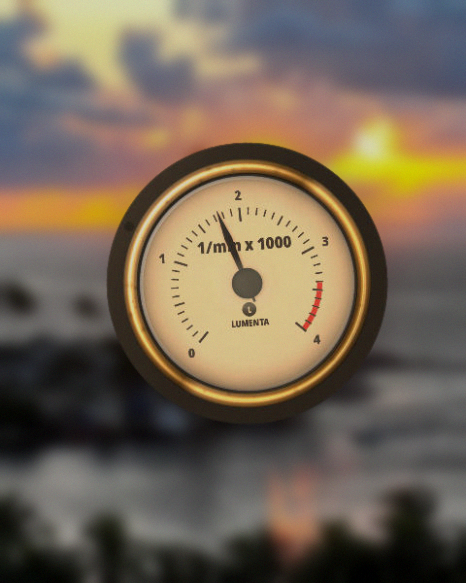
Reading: value=1750 unit=rpm
